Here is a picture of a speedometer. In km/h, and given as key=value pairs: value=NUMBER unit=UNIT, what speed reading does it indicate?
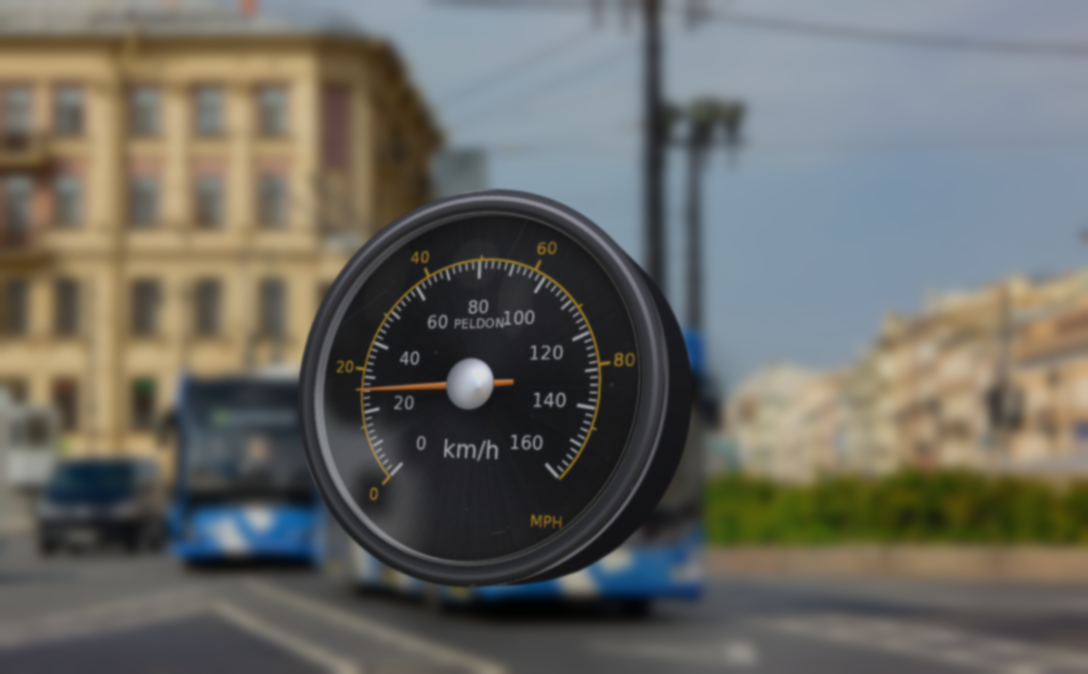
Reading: value=26 unit=km/h
